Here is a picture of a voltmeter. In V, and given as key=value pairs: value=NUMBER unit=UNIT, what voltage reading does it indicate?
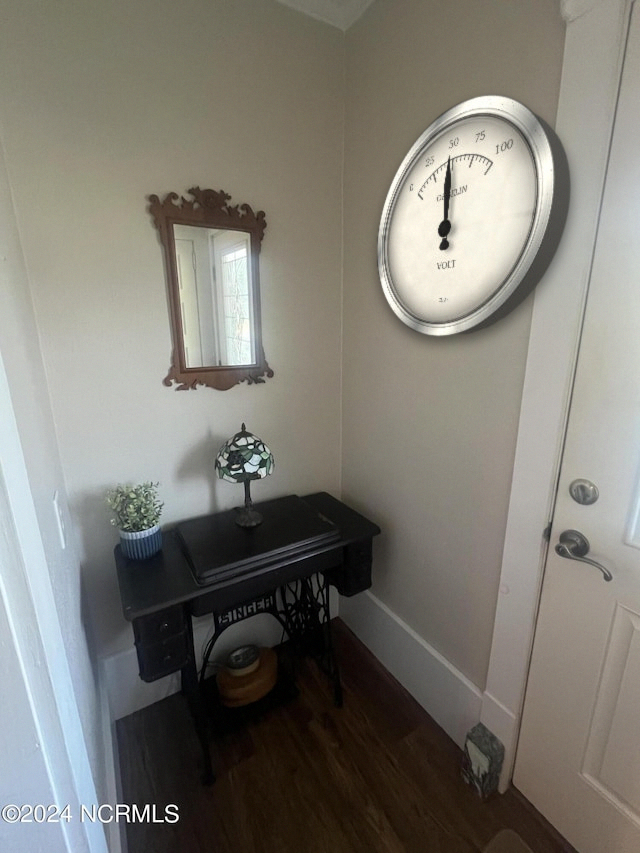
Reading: value=50 unit=V
